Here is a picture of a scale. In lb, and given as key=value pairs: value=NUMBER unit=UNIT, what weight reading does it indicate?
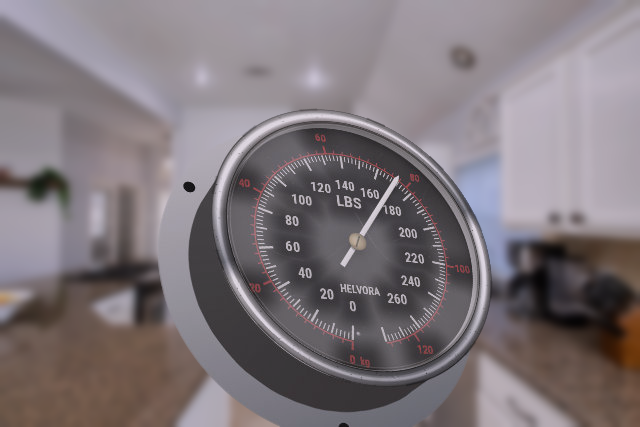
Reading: value=170 unit=lb
